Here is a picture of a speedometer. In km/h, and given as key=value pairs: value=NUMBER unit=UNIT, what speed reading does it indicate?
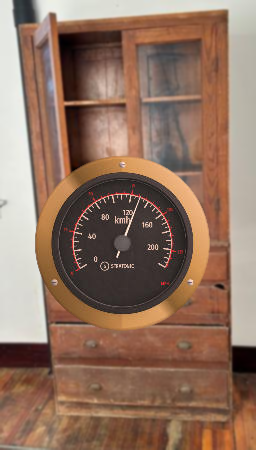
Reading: value=130 unit=km/h
